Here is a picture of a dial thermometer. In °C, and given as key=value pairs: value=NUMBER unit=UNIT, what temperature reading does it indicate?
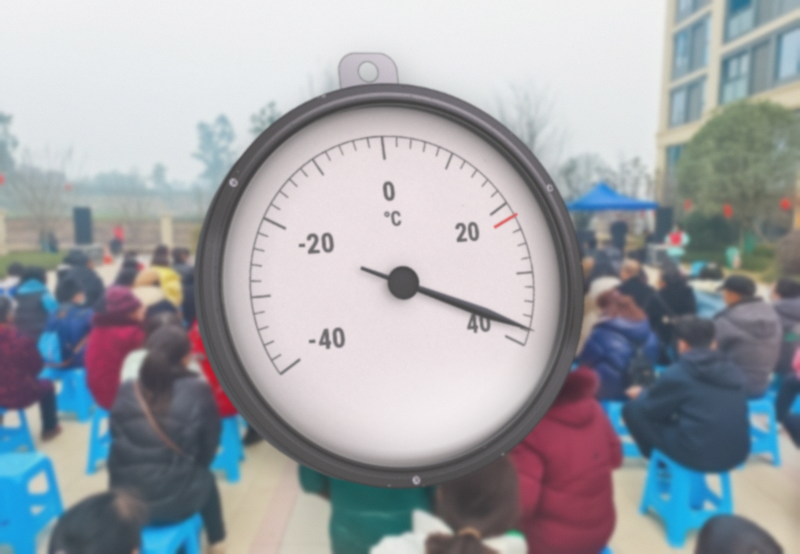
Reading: value=38 unit=°C
